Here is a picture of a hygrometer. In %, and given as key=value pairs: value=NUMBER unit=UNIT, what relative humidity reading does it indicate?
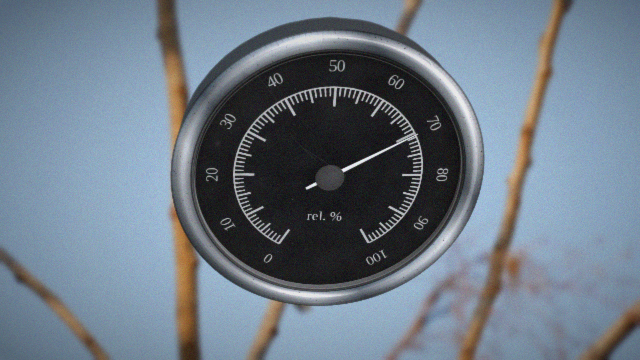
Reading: value=70 unit=%
